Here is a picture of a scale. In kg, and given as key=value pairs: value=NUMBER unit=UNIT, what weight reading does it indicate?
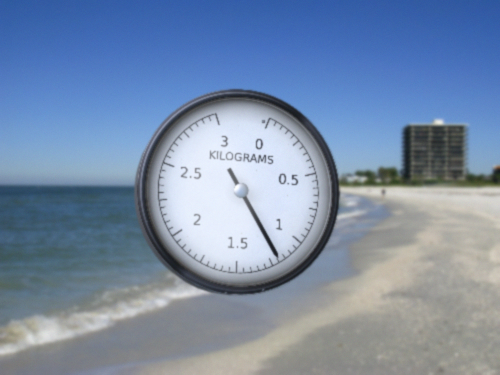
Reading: value=1.2 unit=kg
